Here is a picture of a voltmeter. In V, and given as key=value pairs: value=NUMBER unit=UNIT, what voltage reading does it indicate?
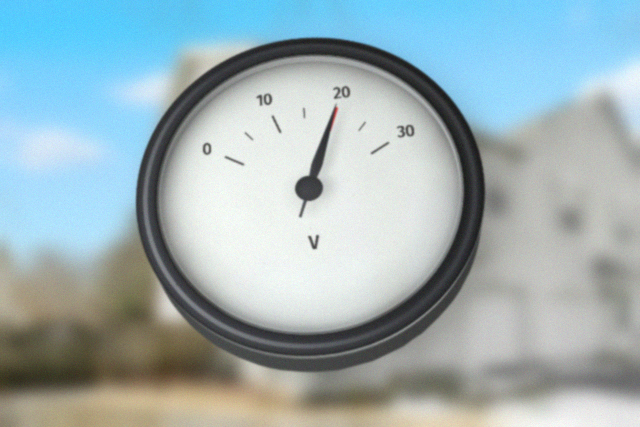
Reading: value=20 unit=V
